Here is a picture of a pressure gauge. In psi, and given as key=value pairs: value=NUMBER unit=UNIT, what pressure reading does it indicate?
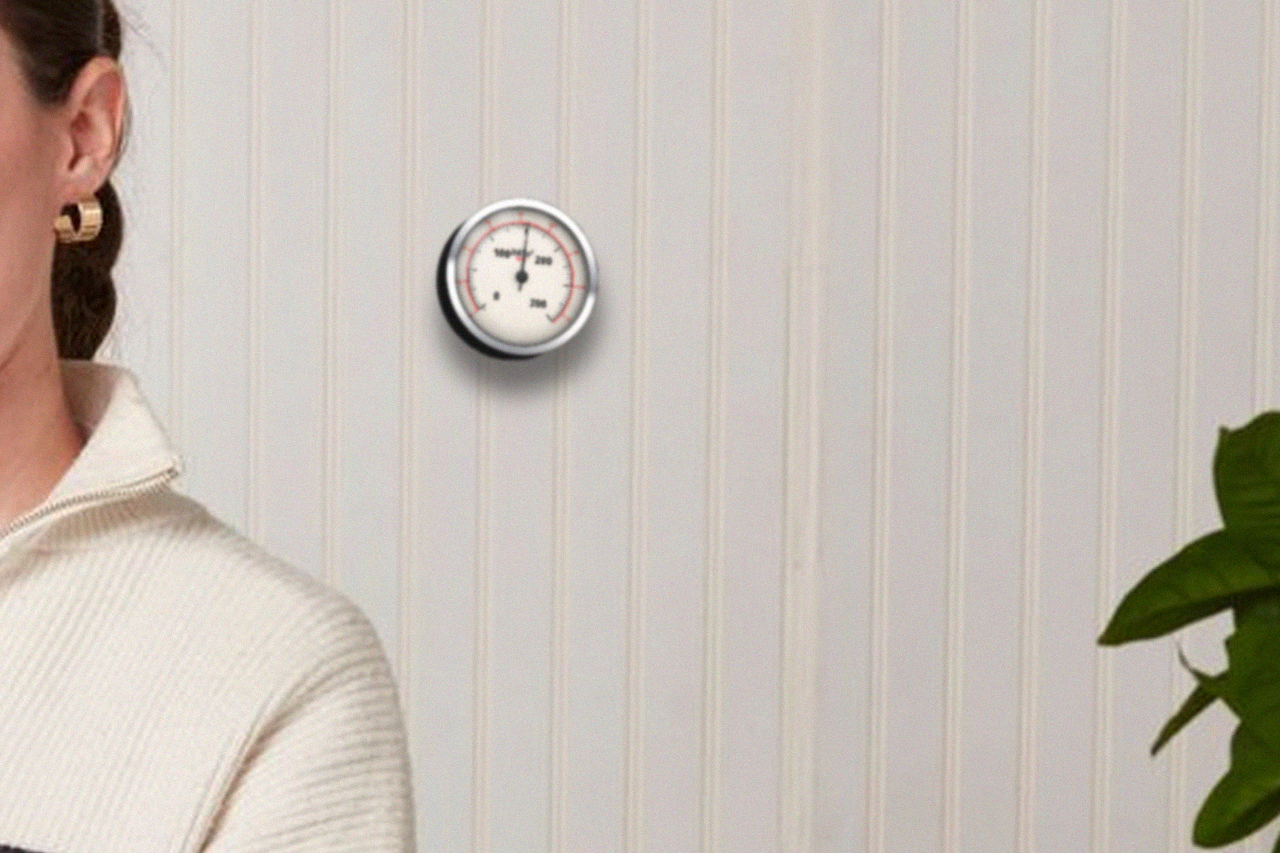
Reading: value=150 unit=psi
